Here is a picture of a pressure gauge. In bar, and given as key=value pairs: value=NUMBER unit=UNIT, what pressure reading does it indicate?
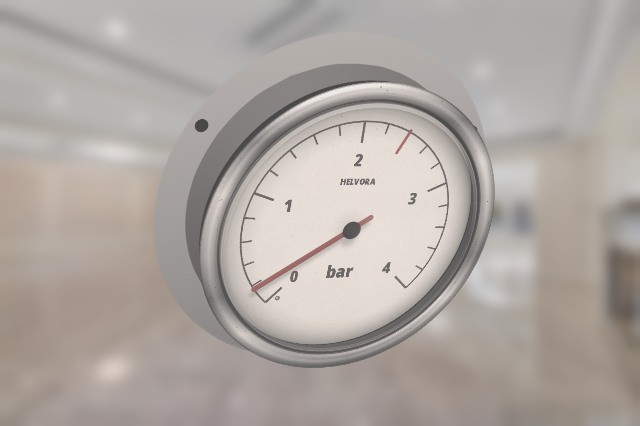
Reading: value=0.2 unit=bar
